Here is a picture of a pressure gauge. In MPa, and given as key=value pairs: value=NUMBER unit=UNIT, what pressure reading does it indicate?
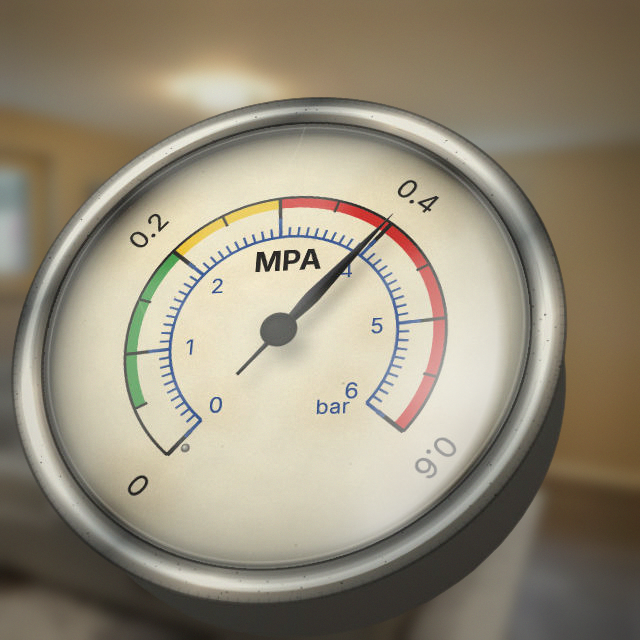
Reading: value=0.4 unit=MPa
